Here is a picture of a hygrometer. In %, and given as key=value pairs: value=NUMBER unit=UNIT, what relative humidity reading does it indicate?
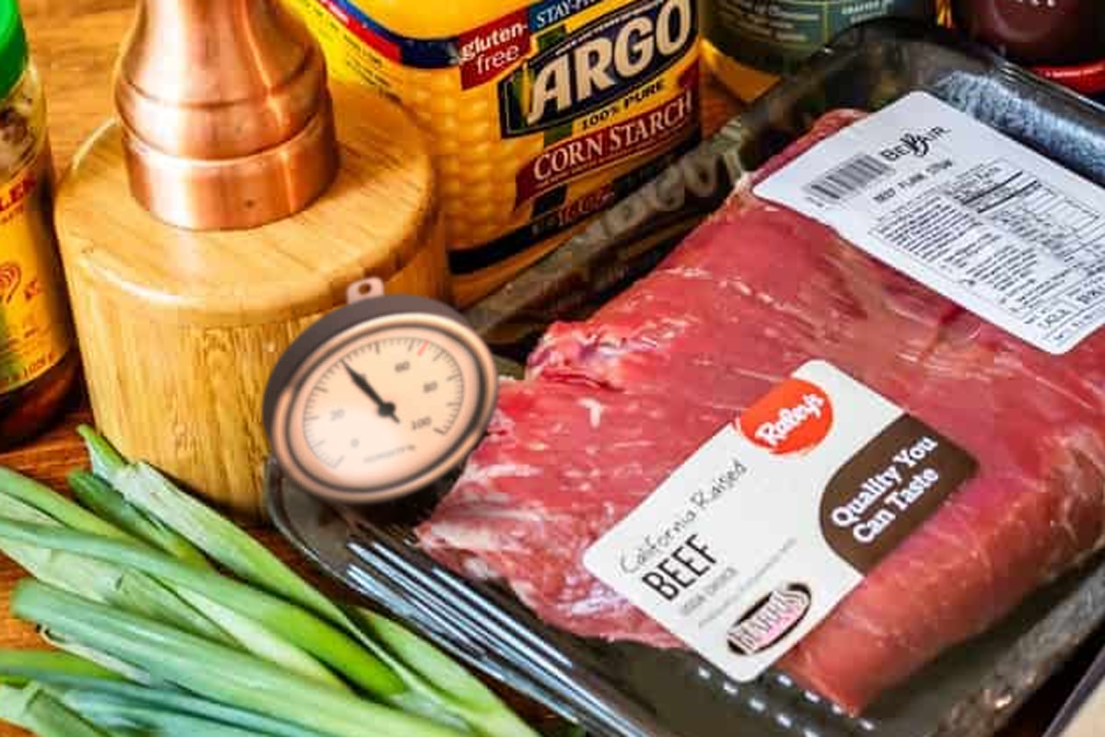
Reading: value=40 unit=%
